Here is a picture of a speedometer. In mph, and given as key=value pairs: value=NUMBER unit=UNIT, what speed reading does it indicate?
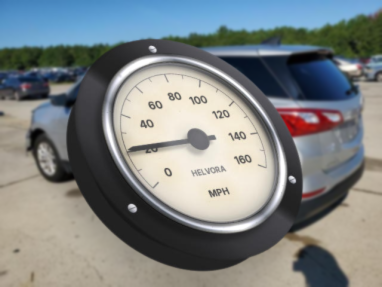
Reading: value=20 unit=mph
